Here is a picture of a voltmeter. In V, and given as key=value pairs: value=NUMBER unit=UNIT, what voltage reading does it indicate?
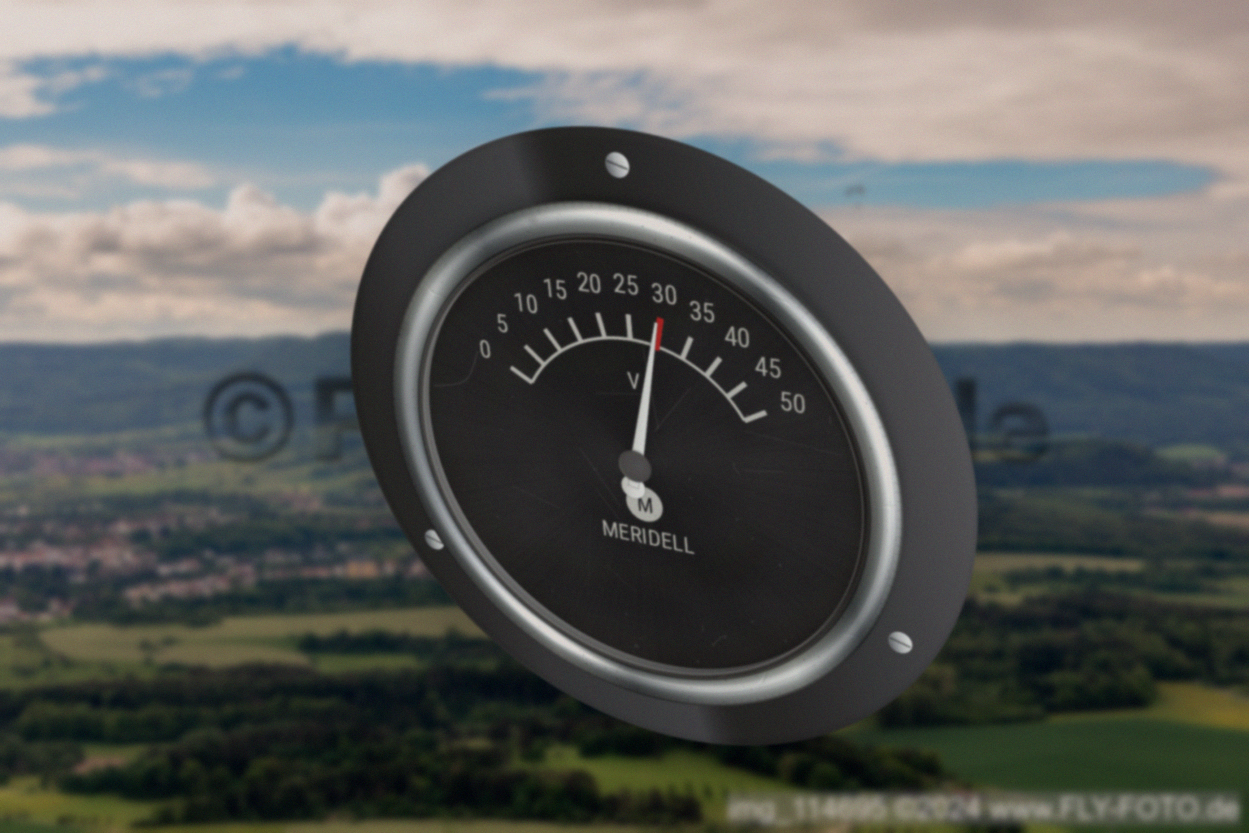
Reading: value=30 unit=V
